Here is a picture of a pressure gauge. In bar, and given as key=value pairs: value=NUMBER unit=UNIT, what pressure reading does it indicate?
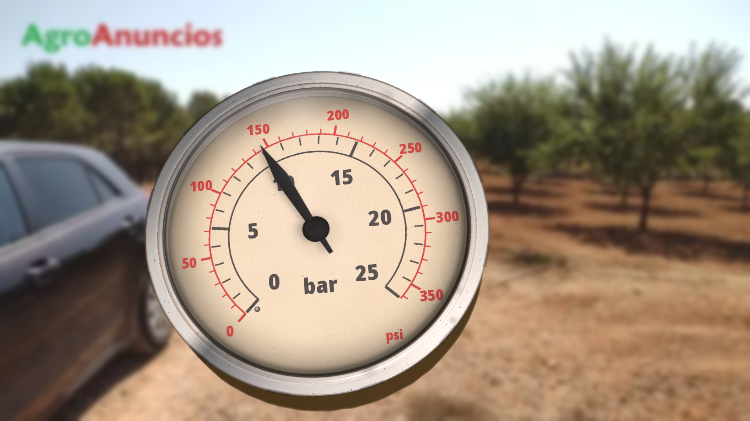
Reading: value=10 unit=bar
